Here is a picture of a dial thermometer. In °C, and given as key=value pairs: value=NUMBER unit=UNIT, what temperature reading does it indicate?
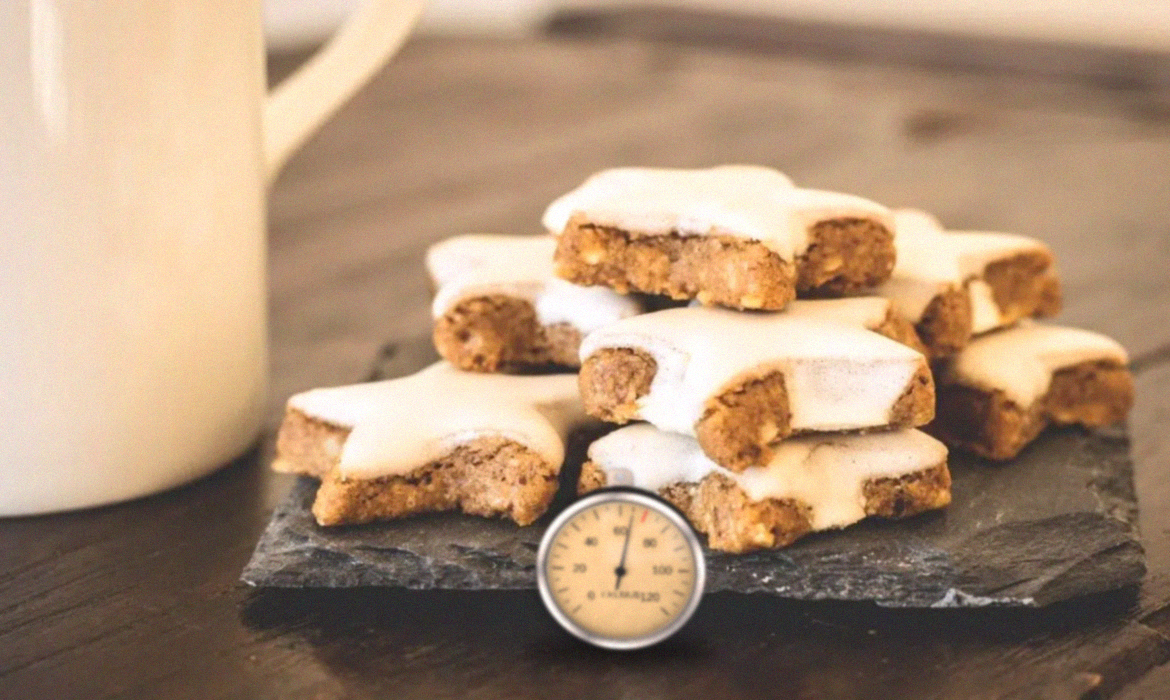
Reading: value=65 unit=°C
